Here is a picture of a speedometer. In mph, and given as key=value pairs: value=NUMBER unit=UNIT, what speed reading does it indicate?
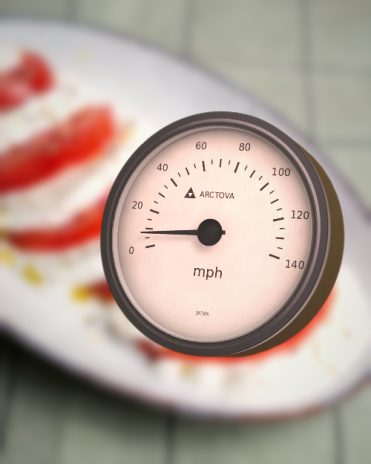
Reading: value=7.5 unit=mph
